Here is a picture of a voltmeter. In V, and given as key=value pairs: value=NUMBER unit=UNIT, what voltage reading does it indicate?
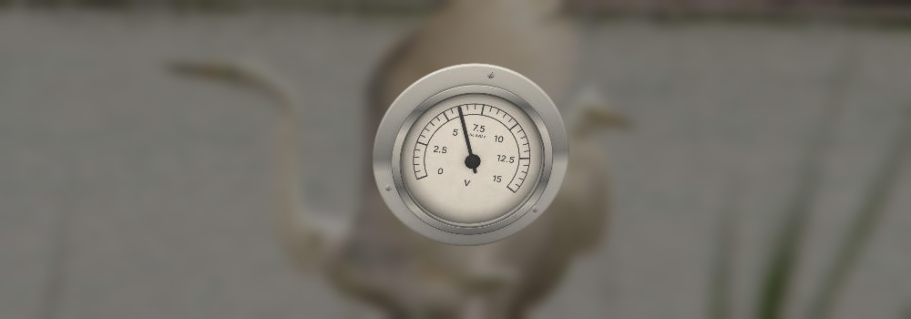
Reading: value=6 unit=V
